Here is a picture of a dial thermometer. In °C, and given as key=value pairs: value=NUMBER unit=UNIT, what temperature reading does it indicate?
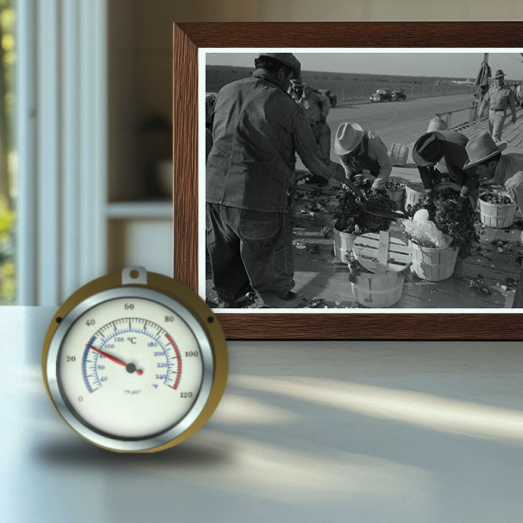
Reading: value=30 unit=°C
